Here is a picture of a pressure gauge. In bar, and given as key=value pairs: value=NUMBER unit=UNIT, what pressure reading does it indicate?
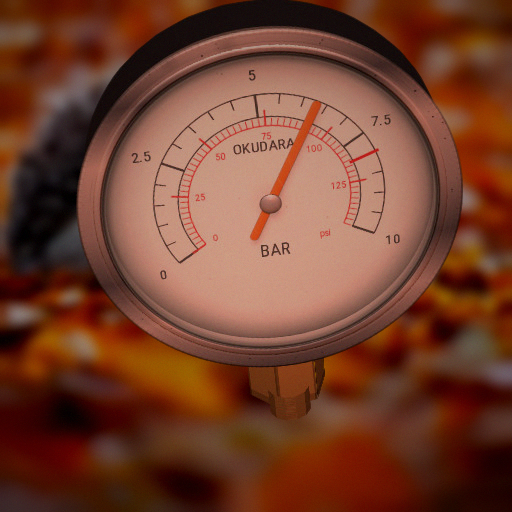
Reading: value=6.25 unit=bar
